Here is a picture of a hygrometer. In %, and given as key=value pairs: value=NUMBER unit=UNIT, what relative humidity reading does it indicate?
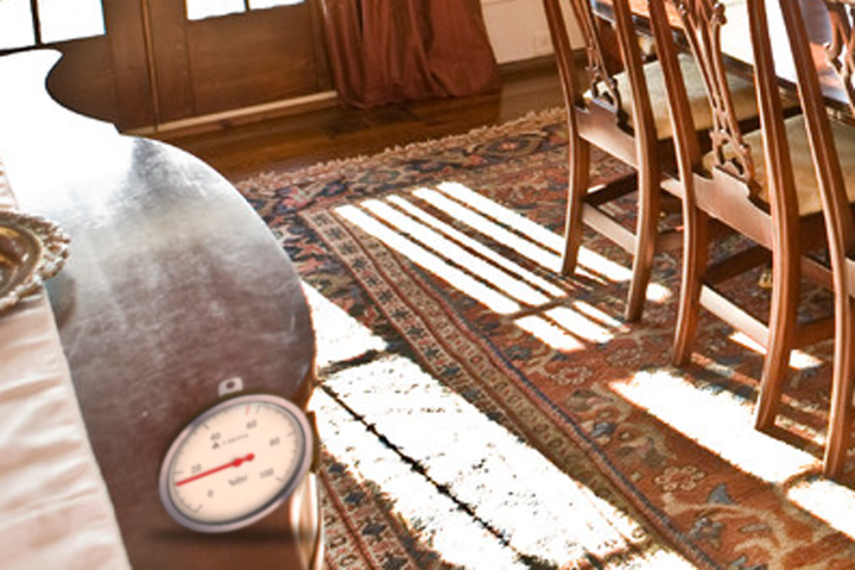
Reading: value=16 unit=%
